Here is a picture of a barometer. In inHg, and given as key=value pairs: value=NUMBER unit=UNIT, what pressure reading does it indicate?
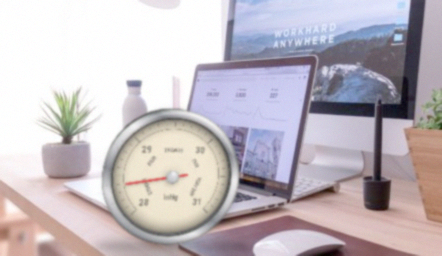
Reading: value=28.4 unit=inHg
